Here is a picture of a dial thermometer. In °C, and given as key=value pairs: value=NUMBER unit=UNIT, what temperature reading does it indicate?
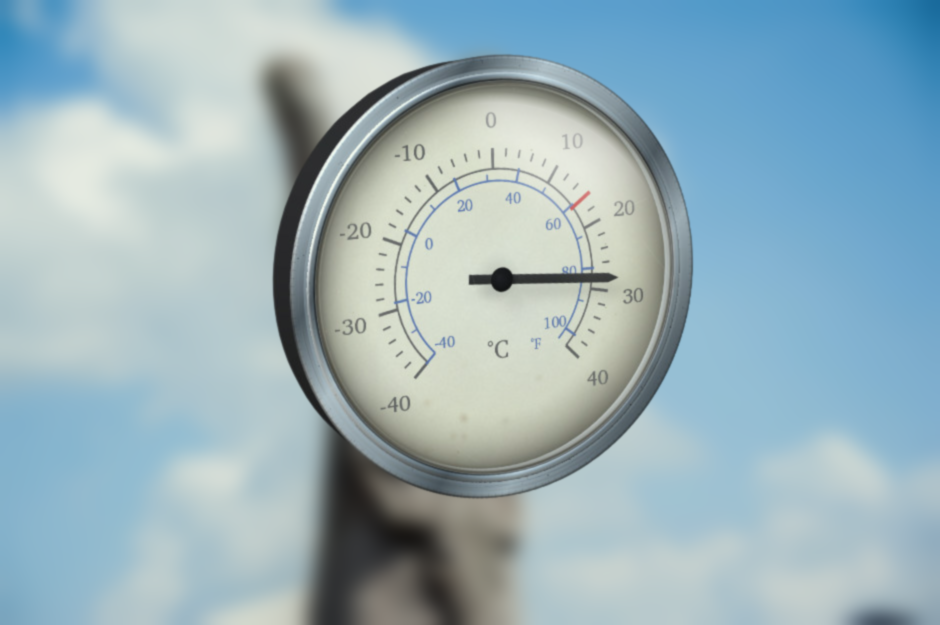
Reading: value=28 unit=°C
